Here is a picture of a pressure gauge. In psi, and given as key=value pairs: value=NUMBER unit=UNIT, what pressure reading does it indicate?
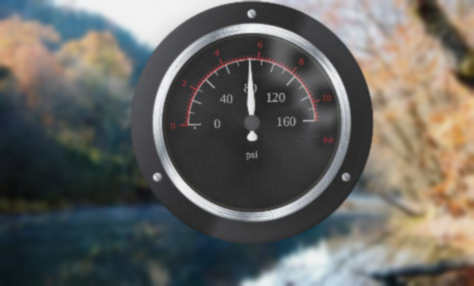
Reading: value=80 unit=psi
